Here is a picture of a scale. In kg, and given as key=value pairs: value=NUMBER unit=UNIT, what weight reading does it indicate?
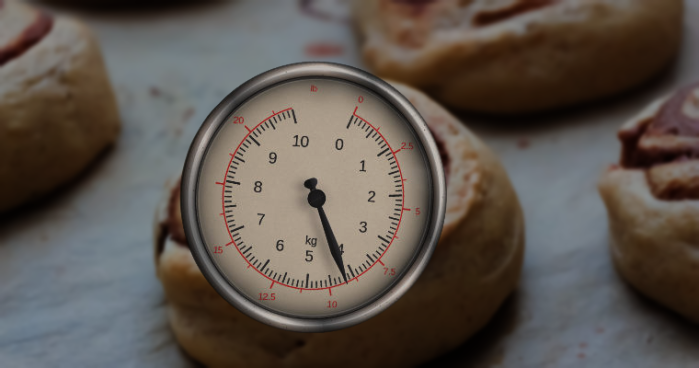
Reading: value=4.2 unit=kg
